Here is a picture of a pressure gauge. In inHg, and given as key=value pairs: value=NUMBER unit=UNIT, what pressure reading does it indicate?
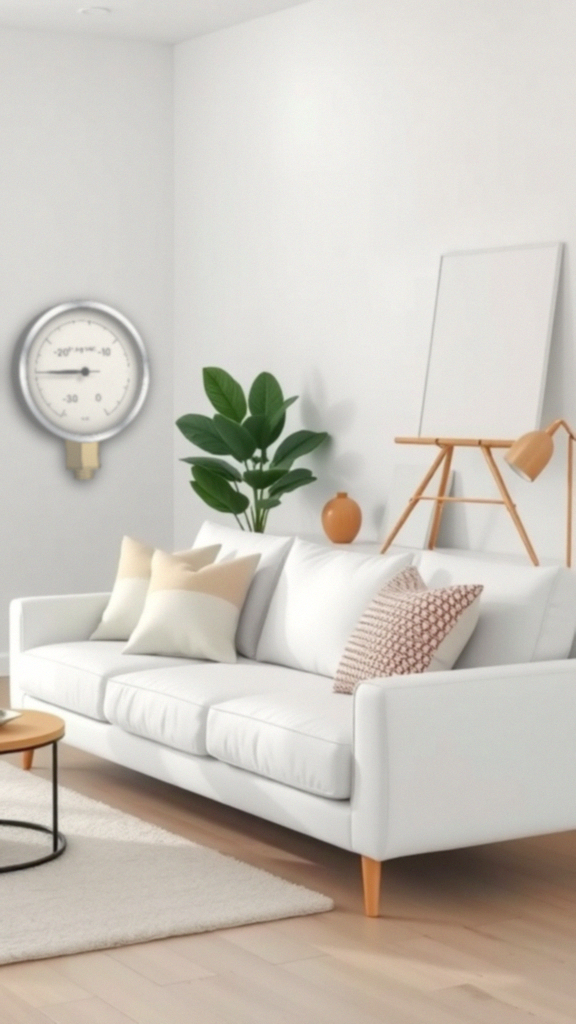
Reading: value=-24 unit=inHg
